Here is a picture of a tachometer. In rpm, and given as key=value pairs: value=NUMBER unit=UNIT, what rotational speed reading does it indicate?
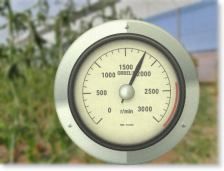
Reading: value=1800 unit=rpm
